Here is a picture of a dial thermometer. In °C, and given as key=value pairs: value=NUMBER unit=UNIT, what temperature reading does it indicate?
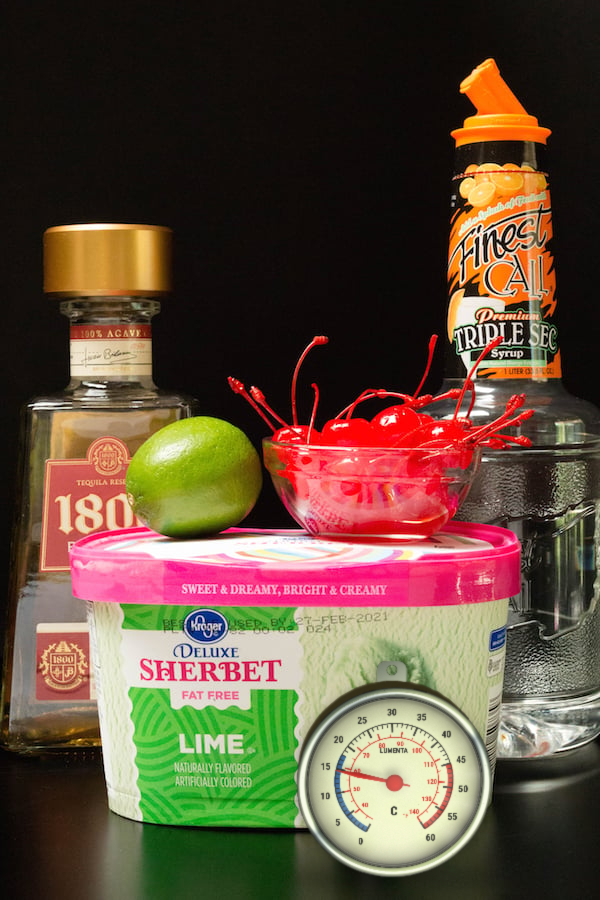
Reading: value=15 unit=°C
